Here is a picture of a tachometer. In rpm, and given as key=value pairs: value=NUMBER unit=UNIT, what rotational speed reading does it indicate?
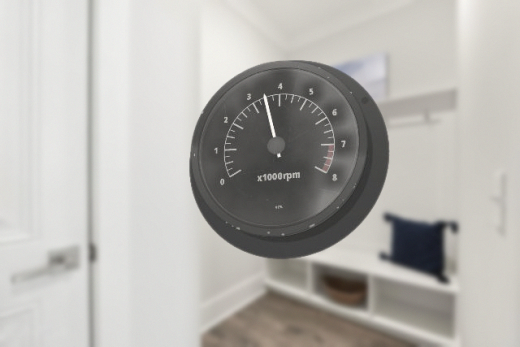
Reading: value=3500 unit=rpm
